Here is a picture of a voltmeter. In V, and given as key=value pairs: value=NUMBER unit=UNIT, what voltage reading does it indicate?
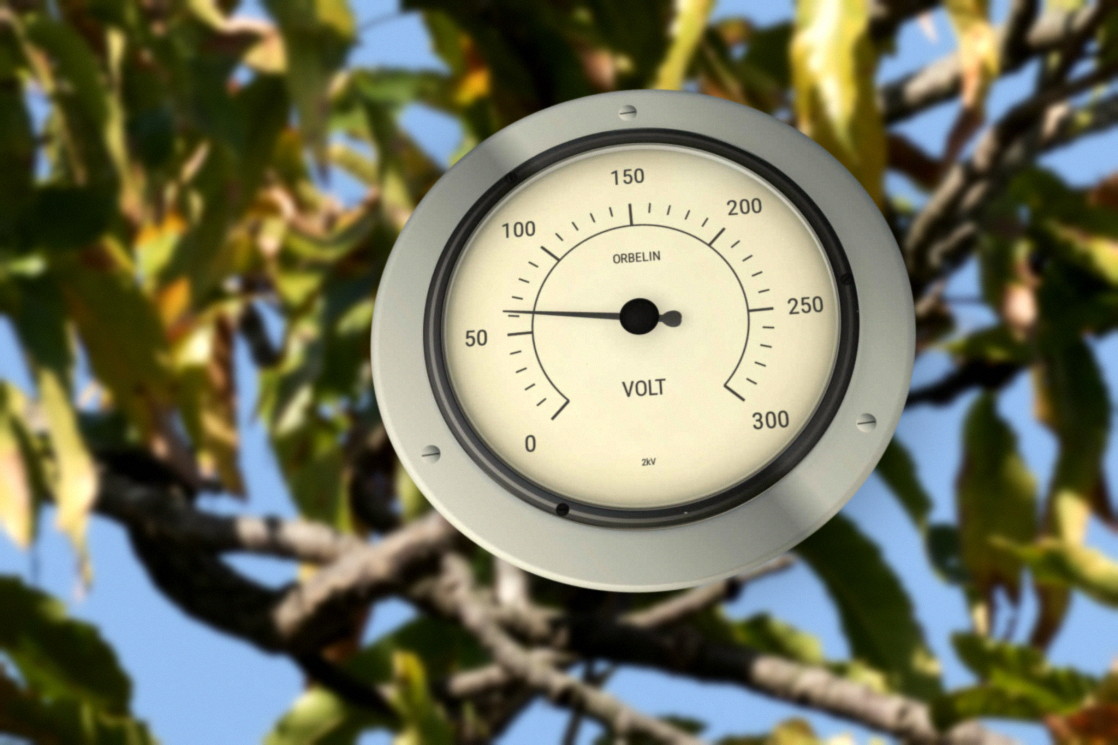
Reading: value=60 unit=V
